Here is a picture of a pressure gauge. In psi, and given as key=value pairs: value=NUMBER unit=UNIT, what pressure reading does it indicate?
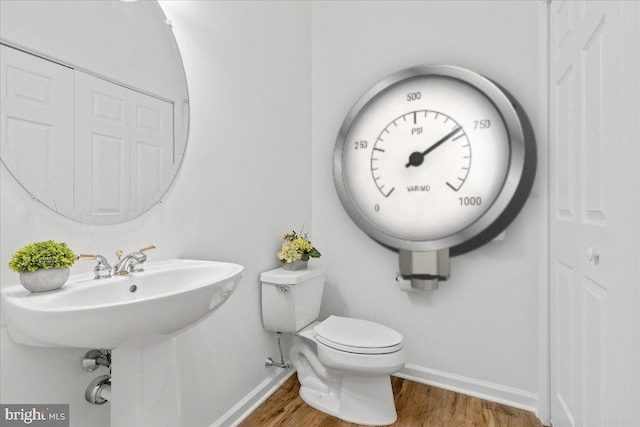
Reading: value=725 unit=psi
